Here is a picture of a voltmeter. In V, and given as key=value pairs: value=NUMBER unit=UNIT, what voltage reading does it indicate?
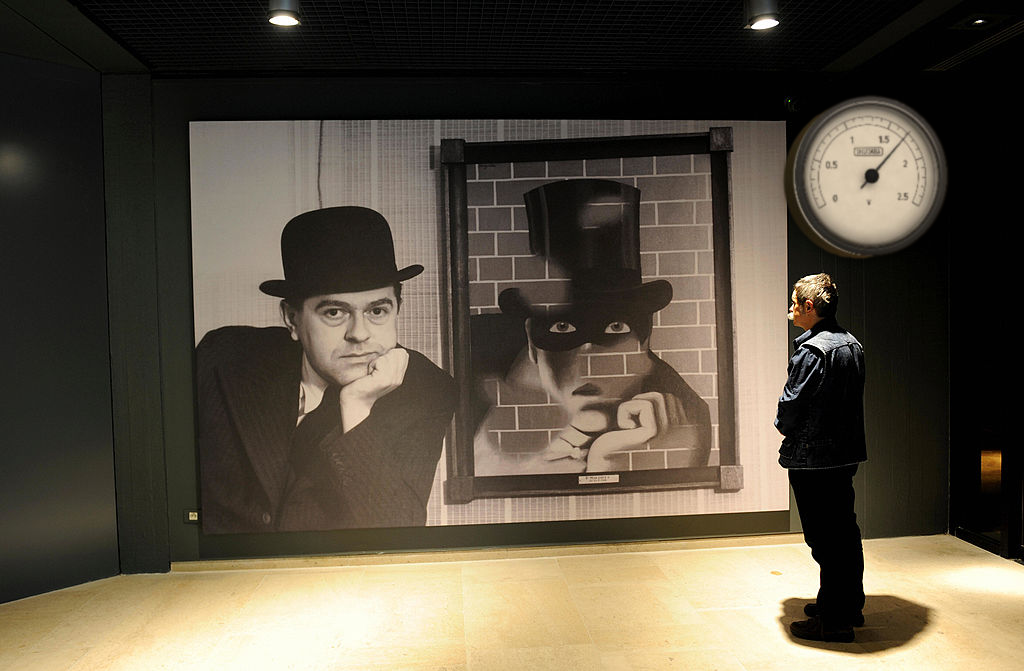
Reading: value=1.7 unit=V
